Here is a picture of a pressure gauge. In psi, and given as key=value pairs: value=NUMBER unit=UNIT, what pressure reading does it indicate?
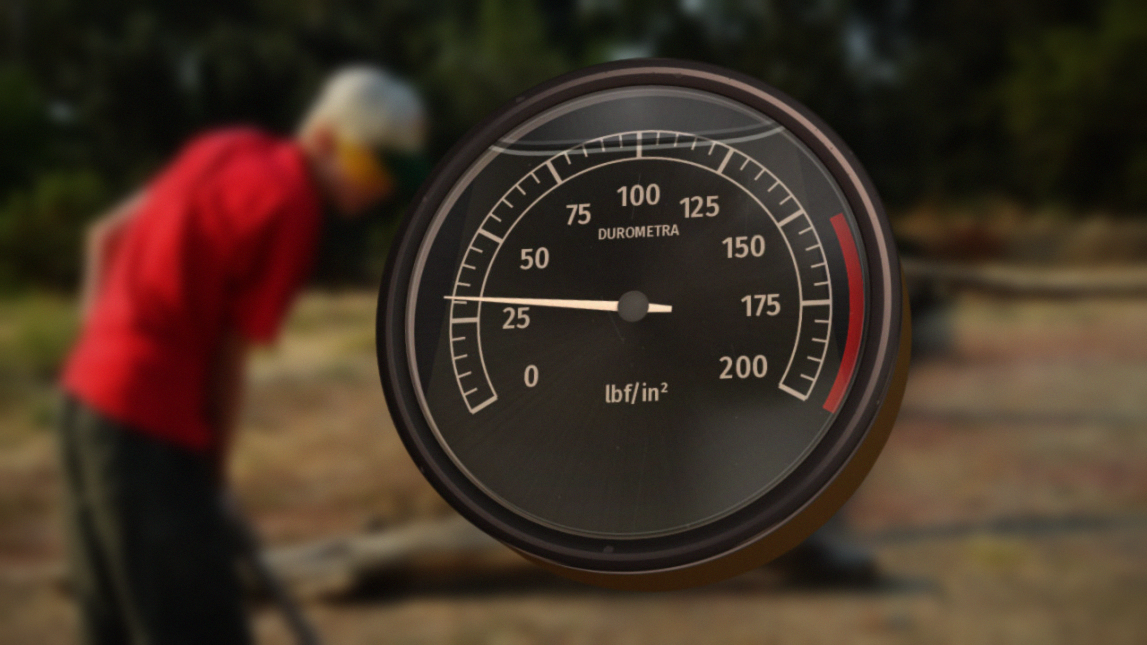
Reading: value=30 unit=psi
